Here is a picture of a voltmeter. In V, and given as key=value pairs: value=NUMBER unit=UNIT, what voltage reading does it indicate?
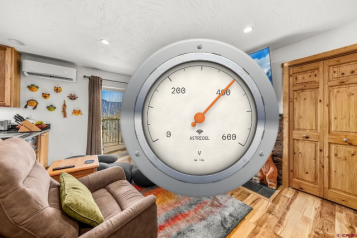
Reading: value=400 unit=V
